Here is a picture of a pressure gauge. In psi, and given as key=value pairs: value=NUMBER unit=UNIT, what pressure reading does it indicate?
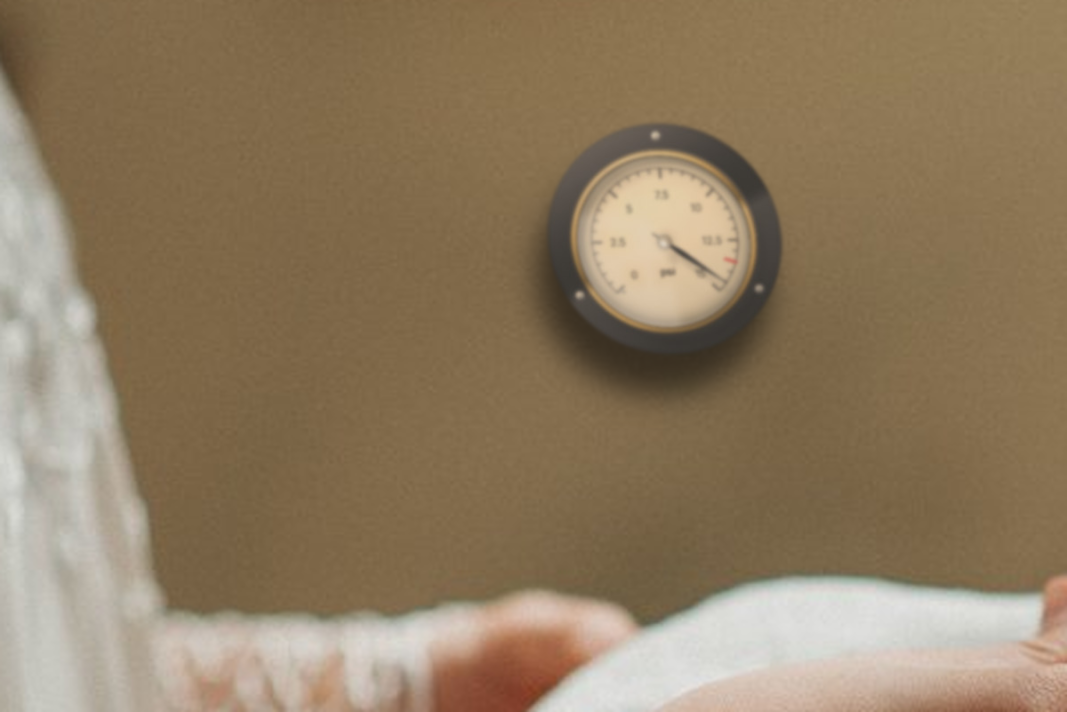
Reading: value=14.5 unit=psi
